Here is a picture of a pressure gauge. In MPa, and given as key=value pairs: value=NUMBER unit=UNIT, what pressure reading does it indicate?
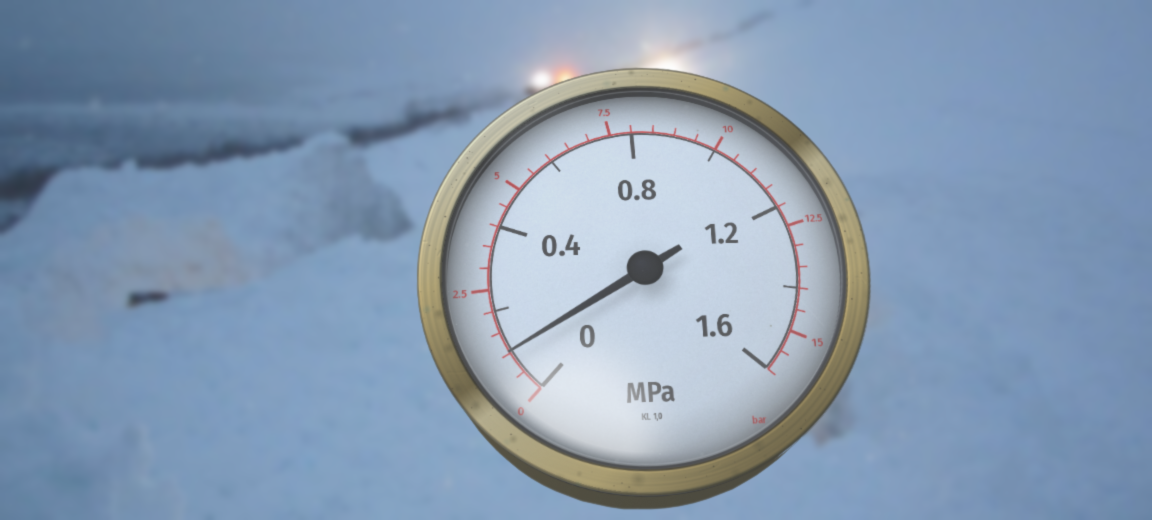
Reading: value=0.1 unit=MPa
